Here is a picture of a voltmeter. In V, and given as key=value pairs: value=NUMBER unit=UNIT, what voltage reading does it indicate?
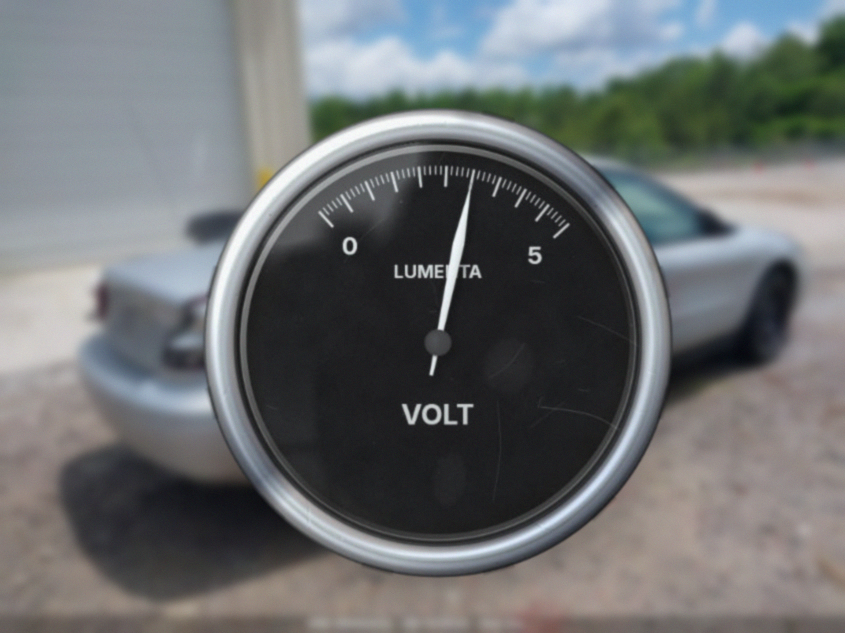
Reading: value=3 unit=V
